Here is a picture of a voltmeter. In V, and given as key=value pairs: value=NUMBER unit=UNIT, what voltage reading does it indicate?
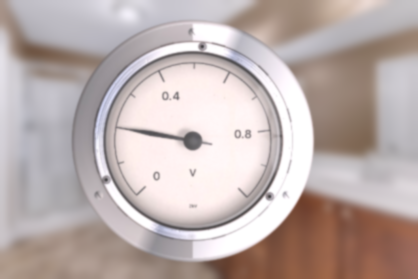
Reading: value=0.2 unit=V
